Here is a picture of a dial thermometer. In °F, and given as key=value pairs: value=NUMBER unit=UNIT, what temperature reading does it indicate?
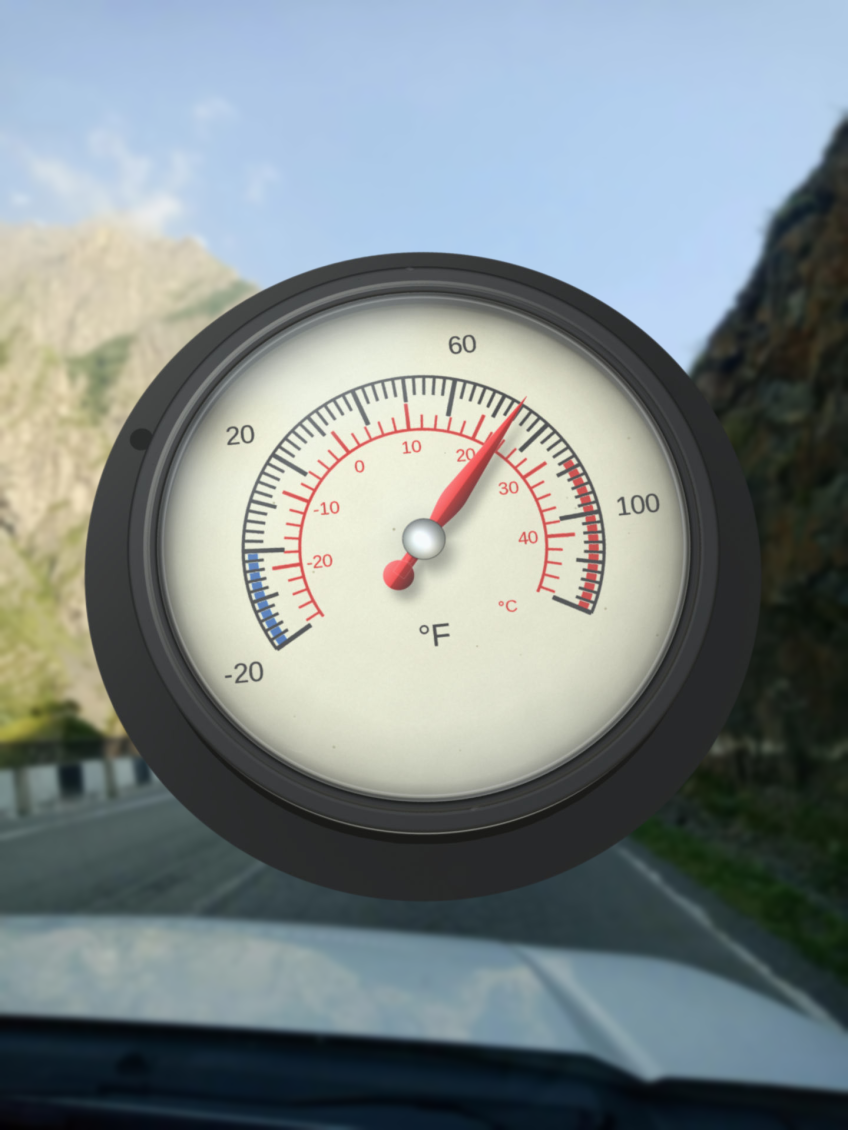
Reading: value=74 unit=°F
